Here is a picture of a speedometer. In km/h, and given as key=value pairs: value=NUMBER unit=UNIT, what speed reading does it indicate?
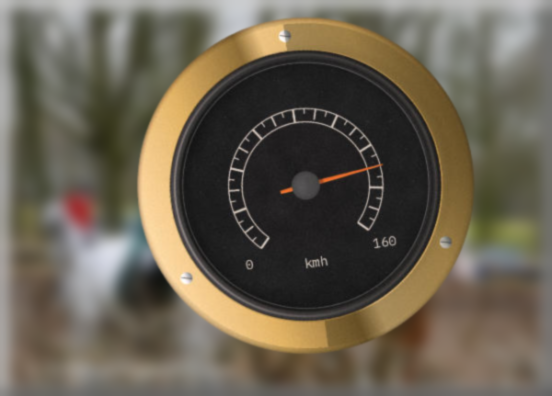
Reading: value=130 unit=km/h
